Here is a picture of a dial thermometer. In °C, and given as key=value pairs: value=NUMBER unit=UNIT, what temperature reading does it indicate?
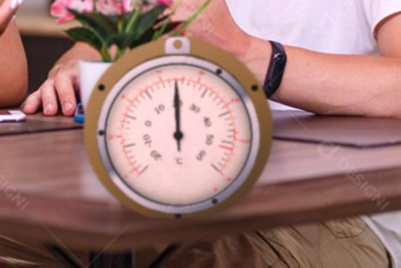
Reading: value=20 unit=°C
